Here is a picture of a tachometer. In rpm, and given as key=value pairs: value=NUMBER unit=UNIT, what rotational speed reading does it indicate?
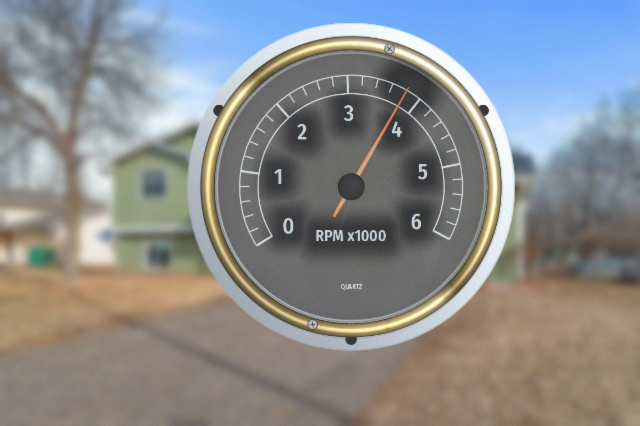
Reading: value=3800 unit=rpm
